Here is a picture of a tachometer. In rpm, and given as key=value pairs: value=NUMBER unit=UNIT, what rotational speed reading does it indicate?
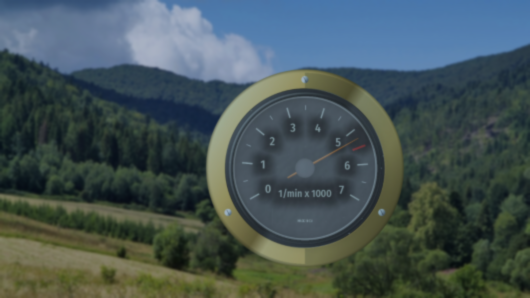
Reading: value=5250 unit=rpm
